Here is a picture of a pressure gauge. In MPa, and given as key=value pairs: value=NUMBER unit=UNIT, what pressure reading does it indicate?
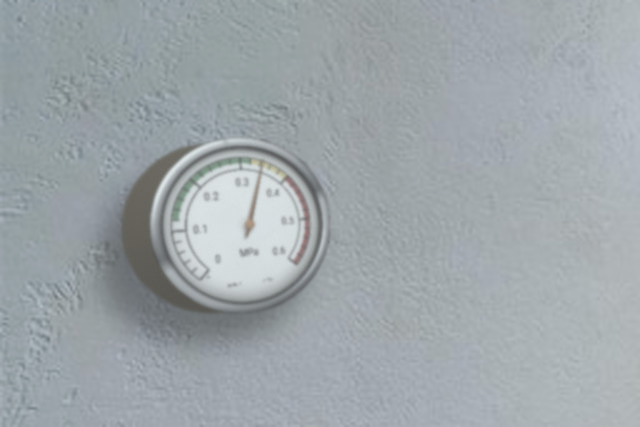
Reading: value=0.34 unit=MPa
